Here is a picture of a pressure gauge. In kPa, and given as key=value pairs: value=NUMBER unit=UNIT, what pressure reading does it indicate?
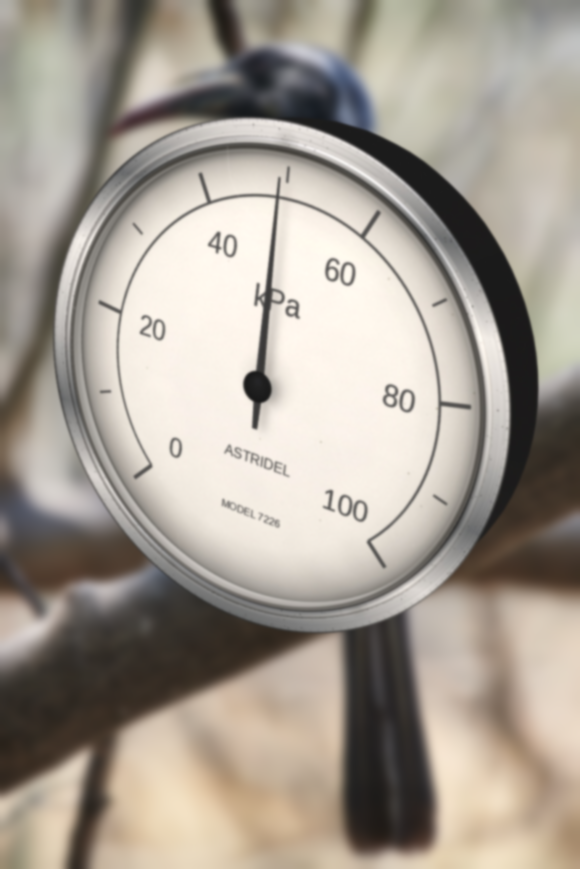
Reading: value=50 unit=kPa
